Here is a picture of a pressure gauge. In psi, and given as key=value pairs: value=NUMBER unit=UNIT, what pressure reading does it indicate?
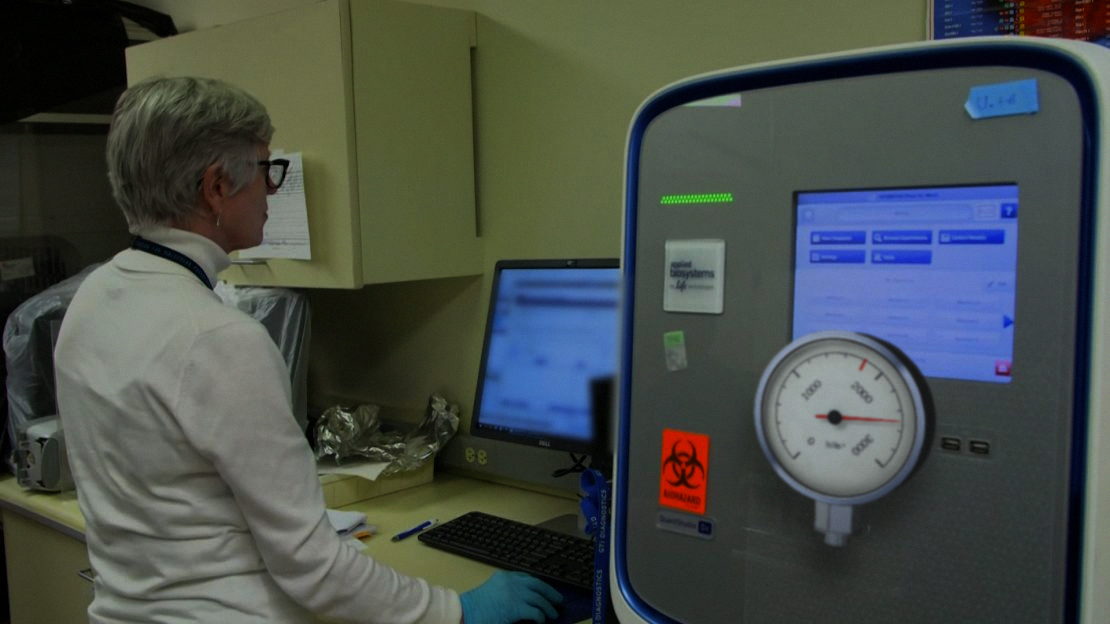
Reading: value=2500 unit=psi
